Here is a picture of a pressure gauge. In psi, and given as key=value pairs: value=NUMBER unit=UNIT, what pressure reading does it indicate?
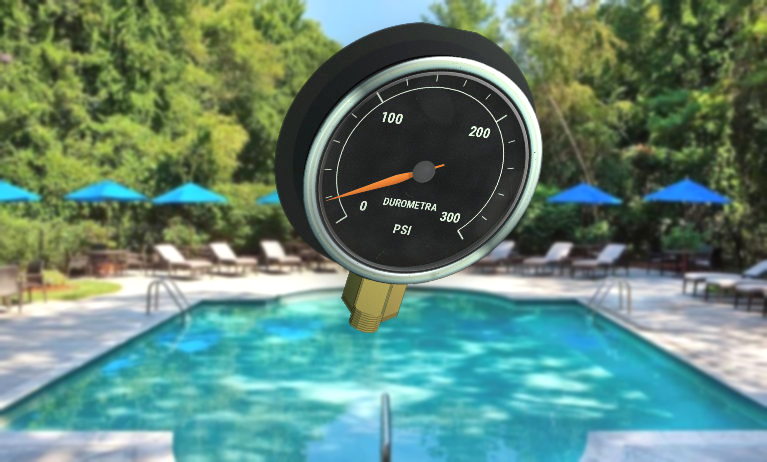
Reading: value=20 unit=psi
